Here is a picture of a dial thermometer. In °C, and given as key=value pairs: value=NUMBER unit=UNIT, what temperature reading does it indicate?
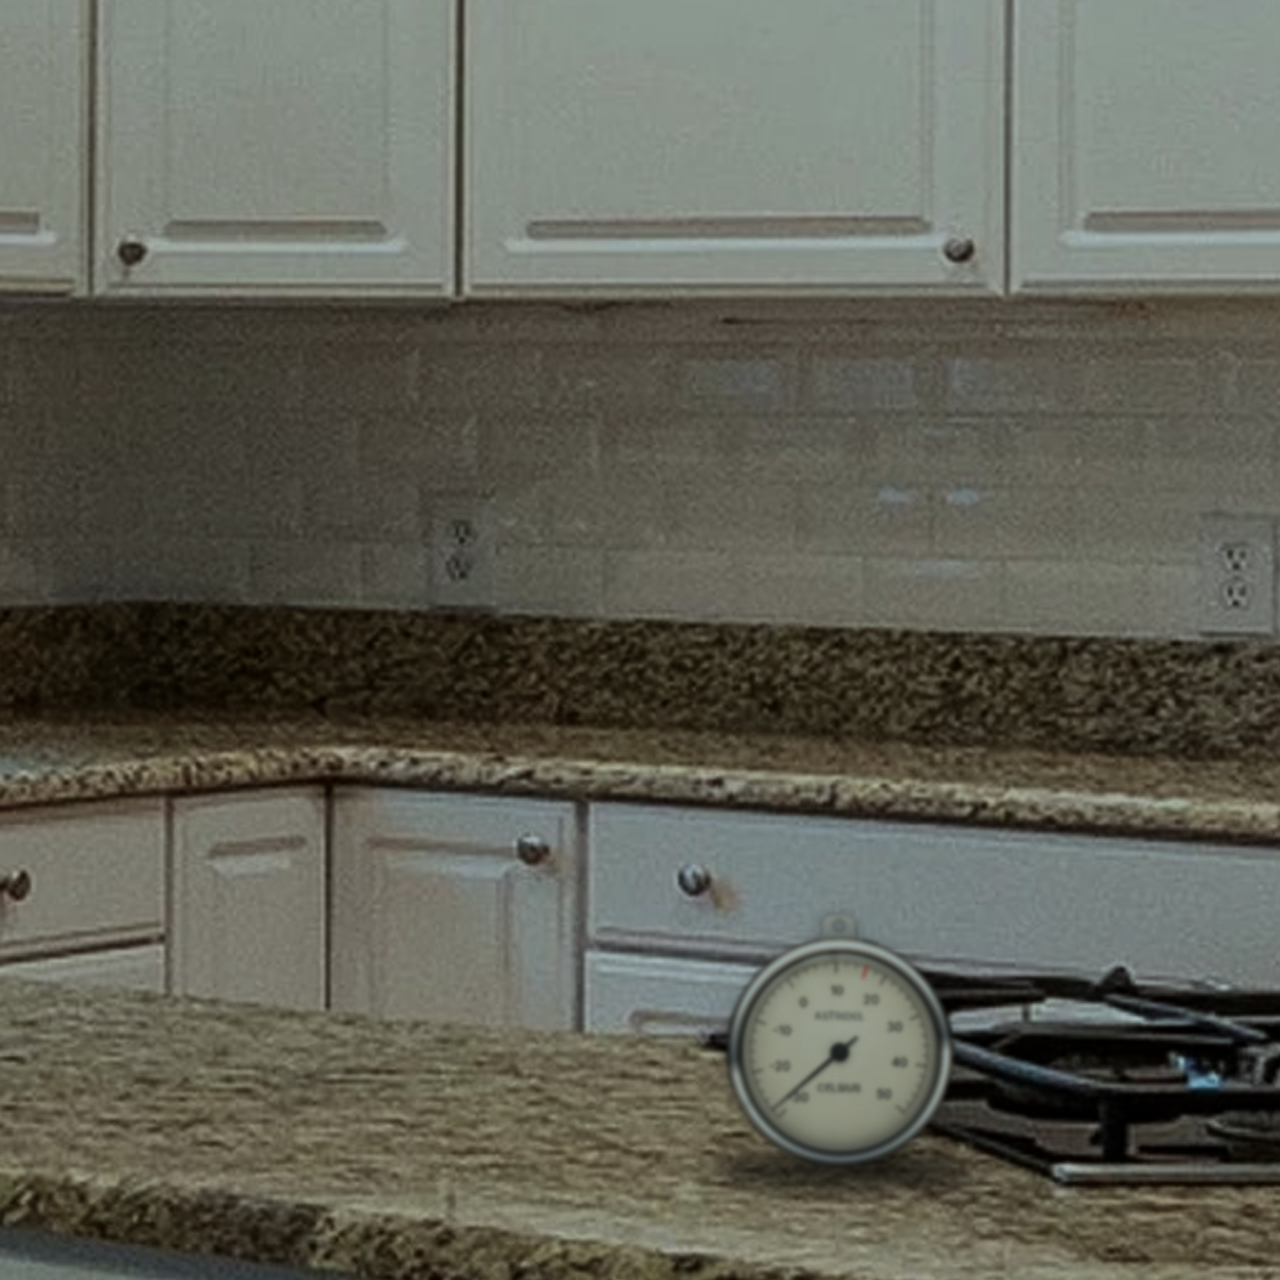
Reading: value=-28 unit=°C
